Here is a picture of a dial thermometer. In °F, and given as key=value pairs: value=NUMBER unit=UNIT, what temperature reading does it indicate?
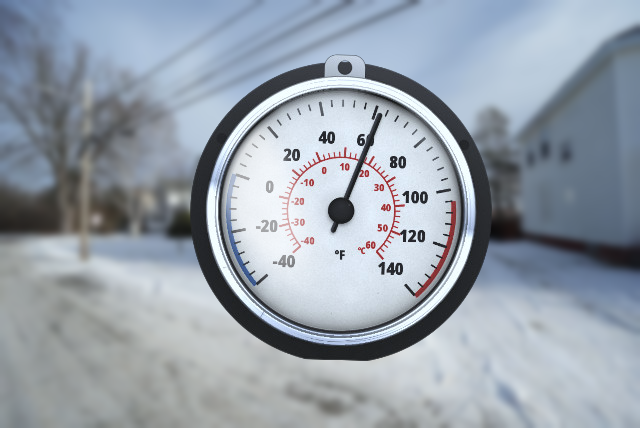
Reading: value=62 unit=°F
